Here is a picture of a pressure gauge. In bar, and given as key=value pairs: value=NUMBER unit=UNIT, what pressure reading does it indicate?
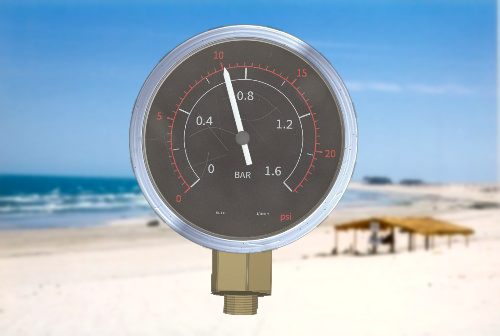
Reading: value=0.7 unit=bar
